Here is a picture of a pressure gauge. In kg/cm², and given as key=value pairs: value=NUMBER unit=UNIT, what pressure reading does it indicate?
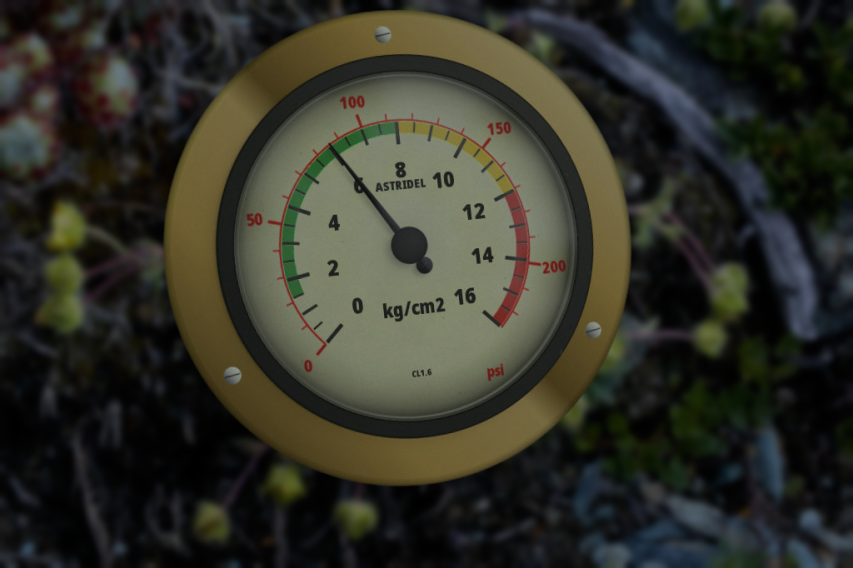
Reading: value=6 unit=kg/cm²
